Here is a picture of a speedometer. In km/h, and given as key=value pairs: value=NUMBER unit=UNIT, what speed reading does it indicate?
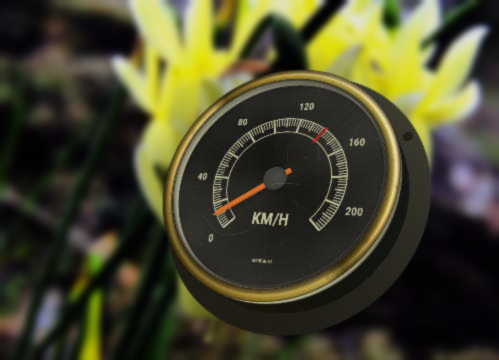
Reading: value=10 unit=km/h
